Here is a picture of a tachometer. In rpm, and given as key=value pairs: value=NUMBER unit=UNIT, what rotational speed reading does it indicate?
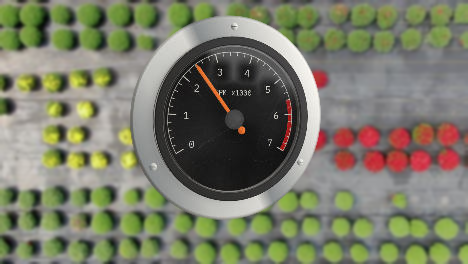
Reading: value=2400 unit=rpm
